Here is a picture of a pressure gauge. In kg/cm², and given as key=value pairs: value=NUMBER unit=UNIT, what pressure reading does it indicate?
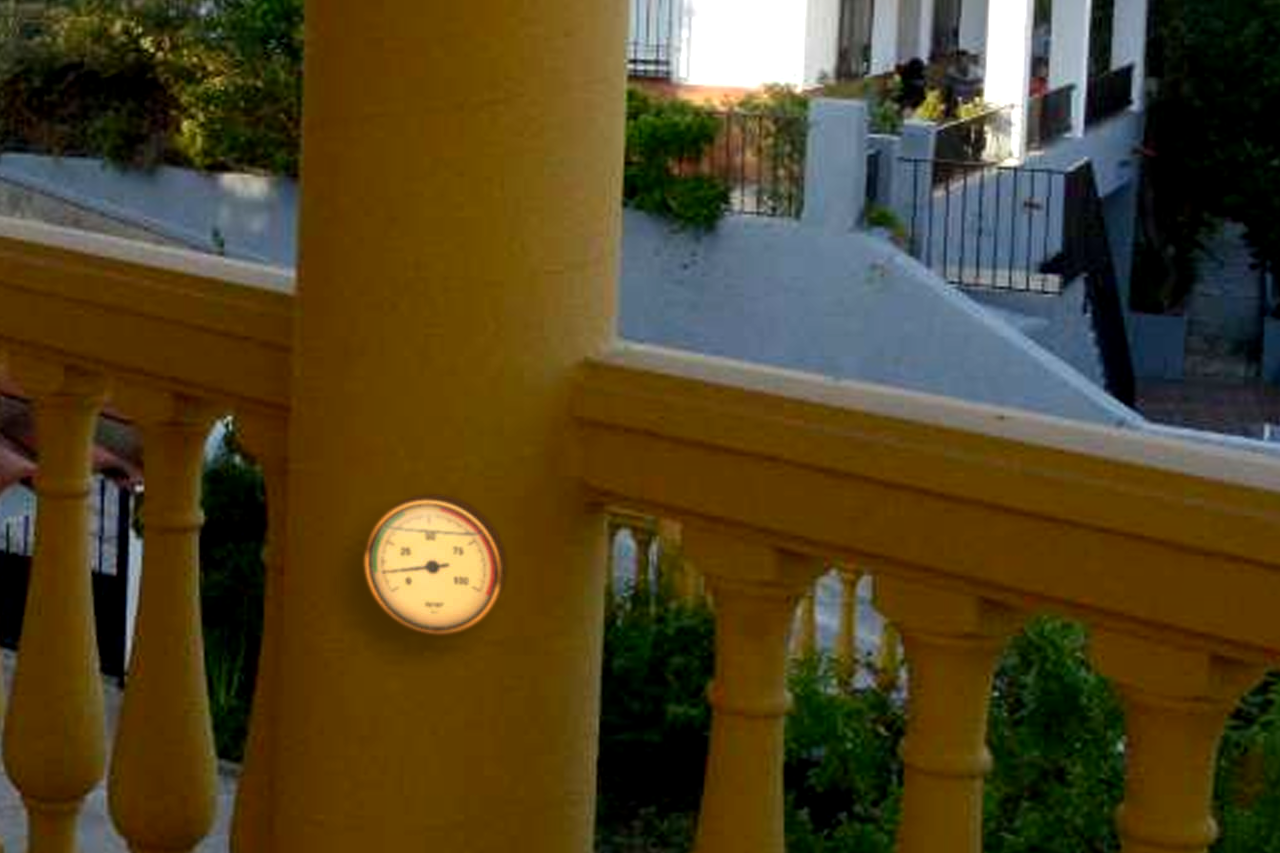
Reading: value=10 unit=kg/cm²
